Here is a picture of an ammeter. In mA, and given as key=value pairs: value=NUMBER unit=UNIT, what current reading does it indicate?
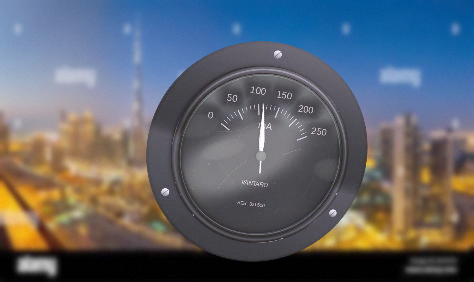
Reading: value=110 unit=mA
